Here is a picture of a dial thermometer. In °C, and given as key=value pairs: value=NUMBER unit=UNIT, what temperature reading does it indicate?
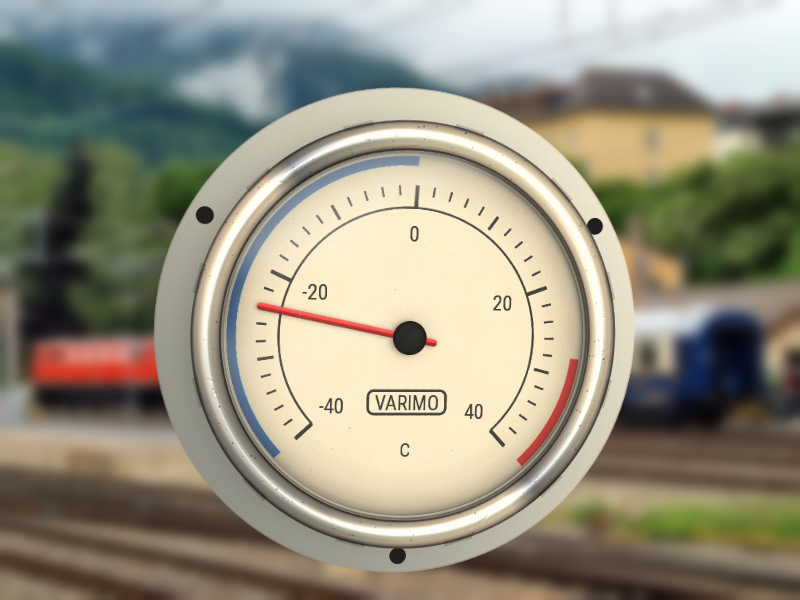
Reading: value=-24 unit=°C
